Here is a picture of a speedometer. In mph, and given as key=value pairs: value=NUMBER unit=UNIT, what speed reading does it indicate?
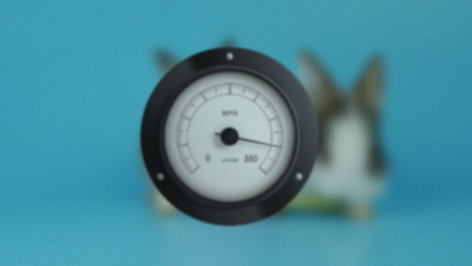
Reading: value=140 unit=mph
